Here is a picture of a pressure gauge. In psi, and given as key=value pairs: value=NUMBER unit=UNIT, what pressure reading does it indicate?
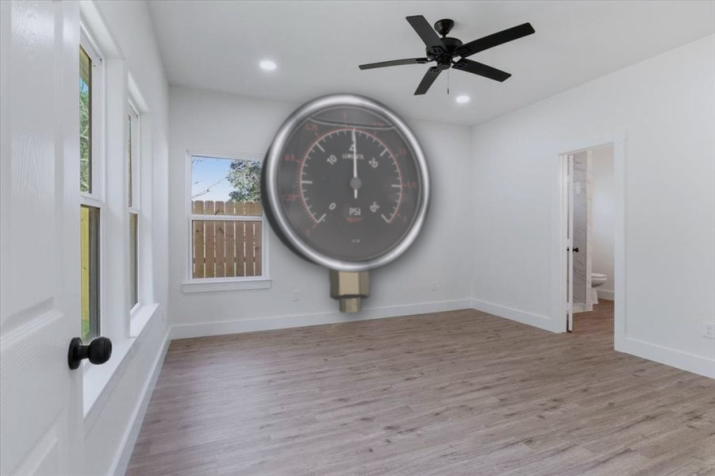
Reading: value=15 unit=psi
